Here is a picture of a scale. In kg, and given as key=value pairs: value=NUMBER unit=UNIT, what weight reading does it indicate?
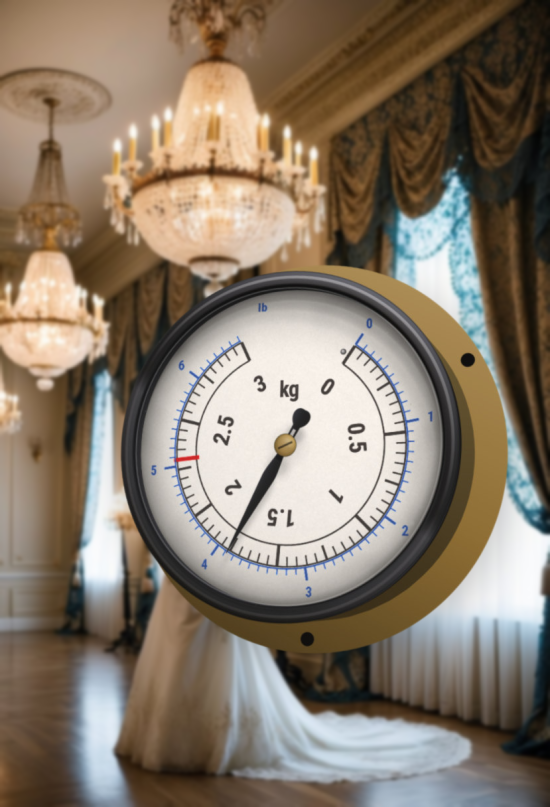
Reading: value=1.75 unit=kg
